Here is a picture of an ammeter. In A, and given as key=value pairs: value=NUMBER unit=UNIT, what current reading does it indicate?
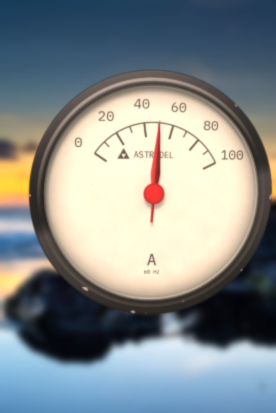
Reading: value=50 unit=A
